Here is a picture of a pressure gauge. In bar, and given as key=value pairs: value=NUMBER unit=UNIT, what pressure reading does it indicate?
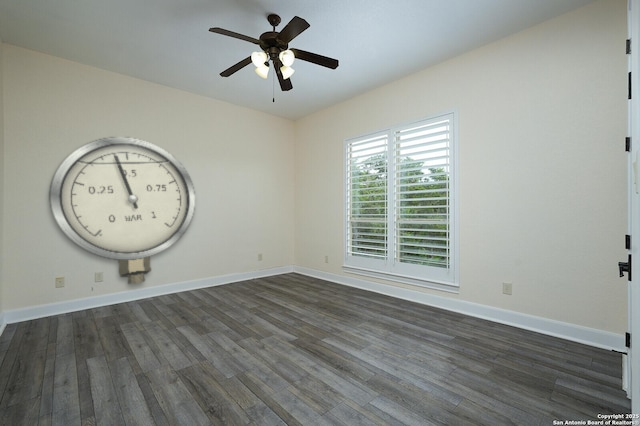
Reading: value=0.45 unit=bar
